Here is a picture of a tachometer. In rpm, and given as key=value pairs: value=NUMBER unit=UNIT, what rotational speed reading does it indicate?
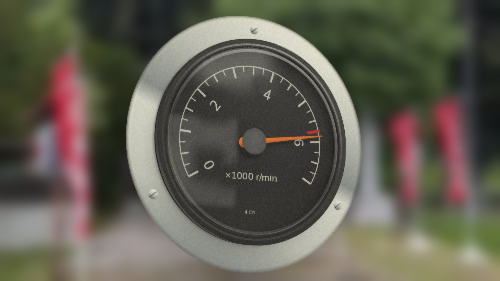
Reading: value=5875 unit=rpm
